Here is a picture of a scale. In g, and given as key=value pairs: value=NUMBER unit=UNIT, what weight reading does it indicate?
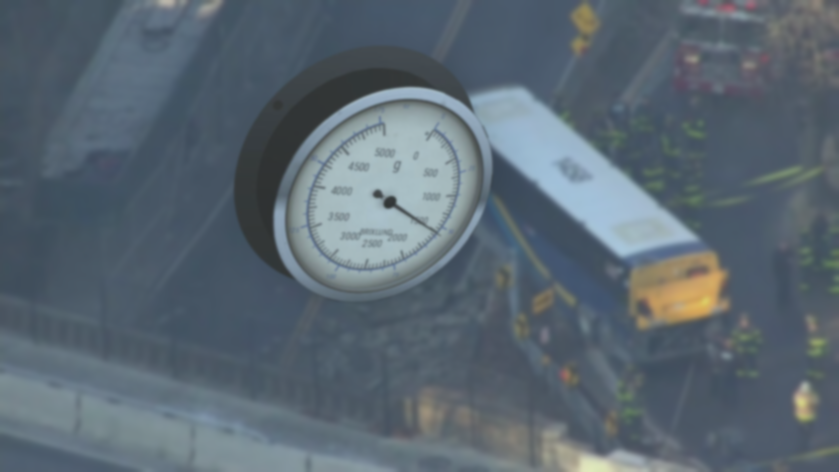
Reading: value=1500 unit=g
